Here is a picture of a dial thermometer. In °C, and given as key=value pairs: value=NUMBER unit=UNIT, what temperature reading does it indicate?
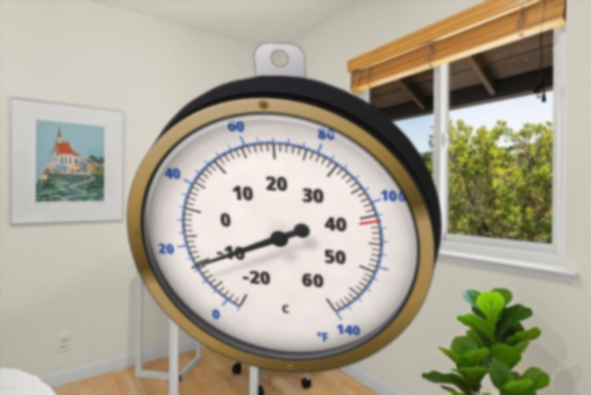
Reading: value=-10 unit=°C
